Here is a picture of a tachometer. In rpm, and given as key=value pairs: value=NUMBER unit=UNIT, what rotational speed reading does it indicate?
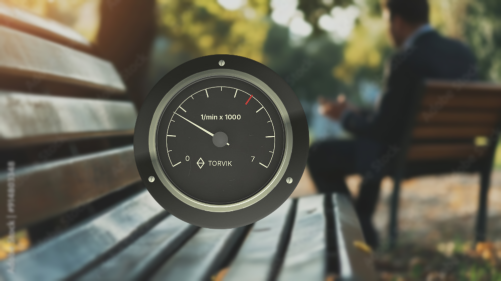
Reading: value=1750 unit=rpm
